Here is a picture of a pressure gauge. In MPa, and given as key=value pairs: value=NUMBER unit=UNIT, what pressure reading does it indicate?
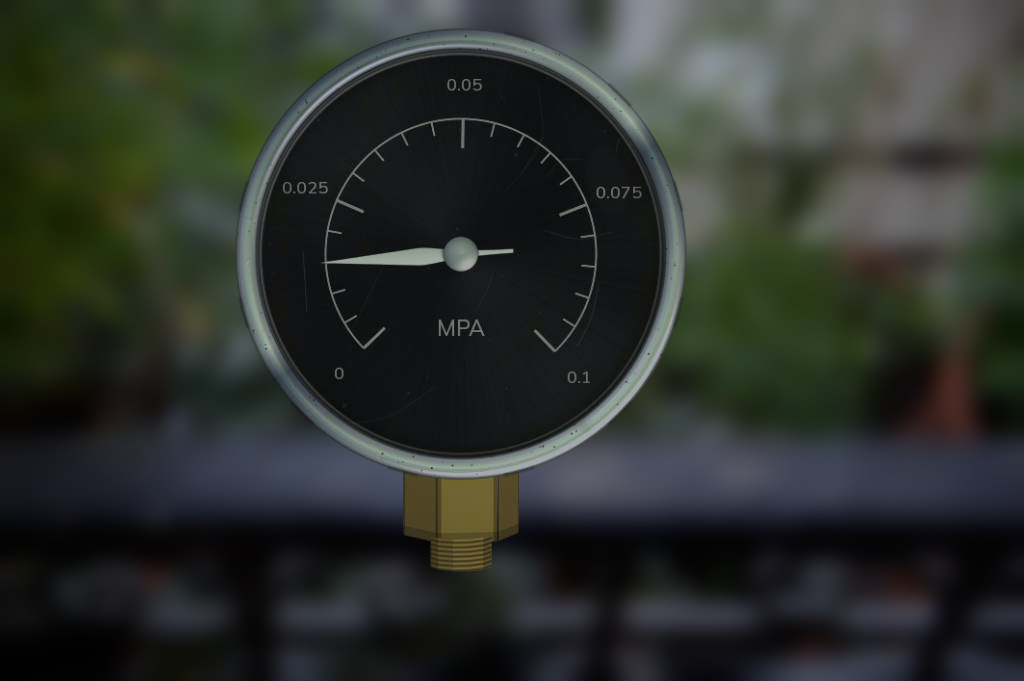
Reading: value=0.015 unit=MPa
